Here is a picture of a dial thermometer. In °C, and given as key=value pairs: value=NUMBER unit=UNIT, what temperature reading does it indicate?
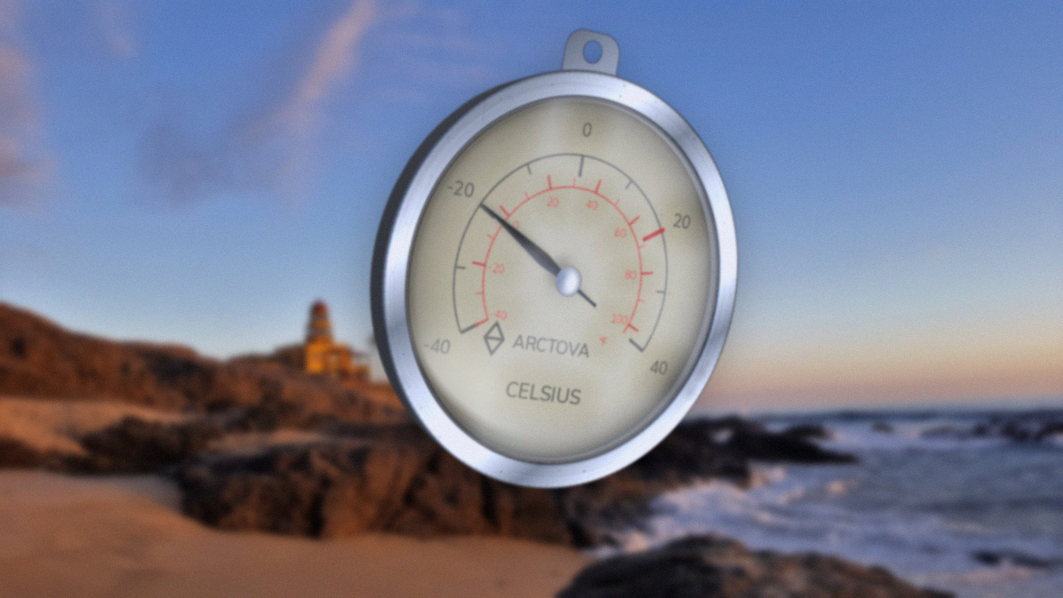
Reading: value=-20 unit=°C
